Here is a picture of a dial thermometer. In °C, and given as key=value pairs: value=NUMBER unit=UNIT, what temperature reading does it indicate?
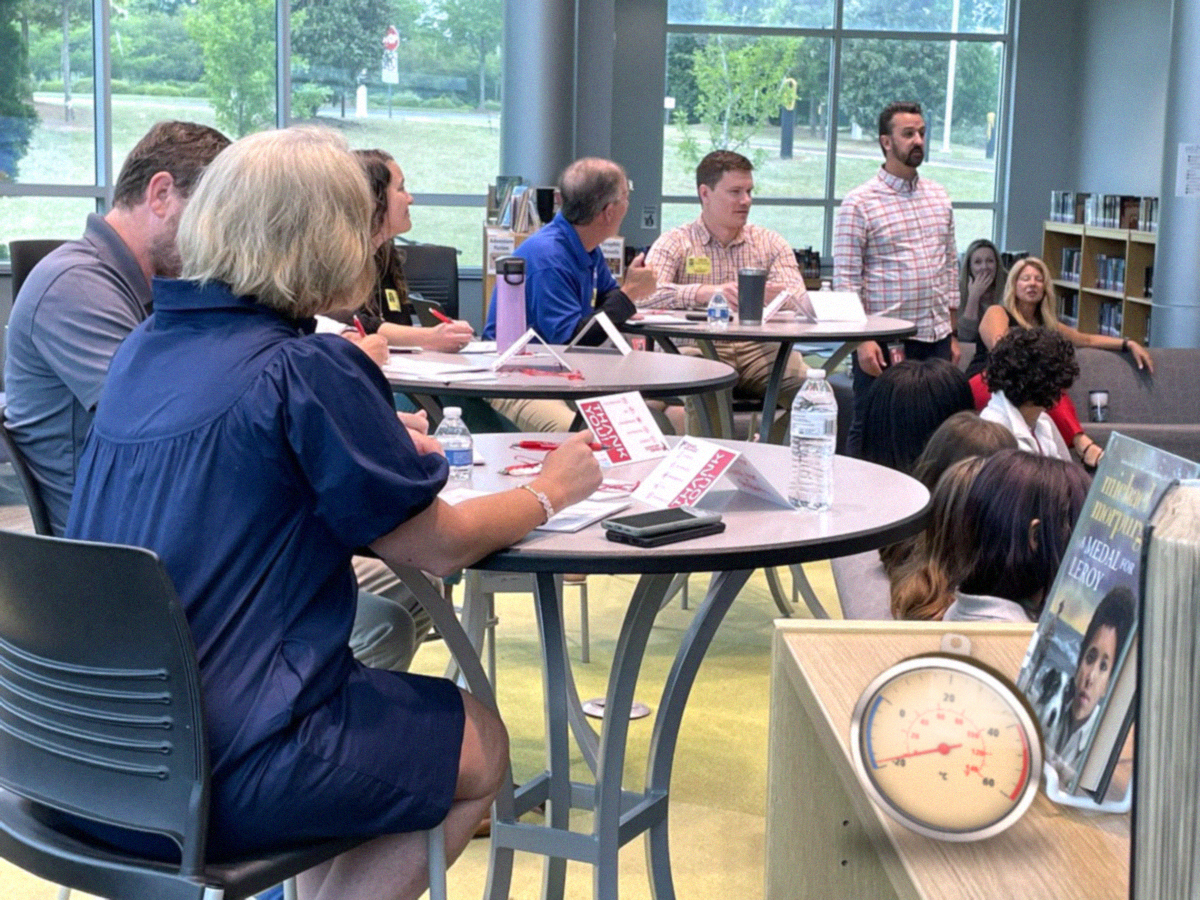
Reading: value=-18 unit=°C
